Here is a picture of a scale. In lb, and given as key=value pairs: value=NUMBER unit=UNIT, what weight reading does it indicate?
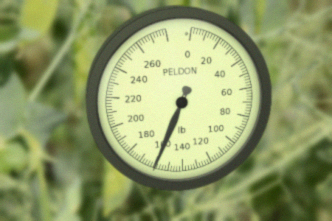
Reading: value=160 unit=lb
